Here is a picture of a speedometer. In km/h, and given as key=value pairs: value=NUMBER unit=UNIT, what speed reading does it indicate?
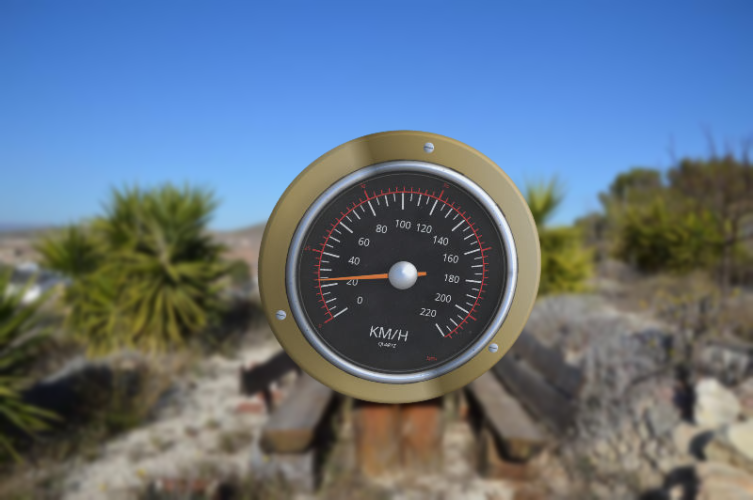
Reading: value=25 unit=km/h
